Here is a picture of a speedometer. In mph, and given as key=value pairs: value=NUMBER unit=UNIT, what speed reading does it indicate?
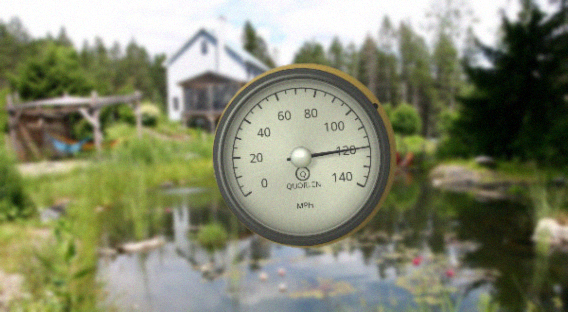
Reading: value=120 unit=mph
